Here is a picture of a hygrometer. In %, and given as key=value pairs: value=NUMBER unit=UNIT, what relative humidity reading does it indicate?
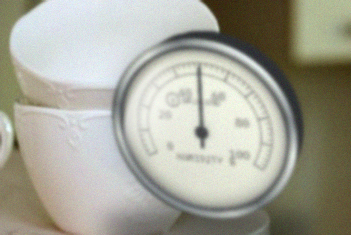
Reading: value=50 unit=%
